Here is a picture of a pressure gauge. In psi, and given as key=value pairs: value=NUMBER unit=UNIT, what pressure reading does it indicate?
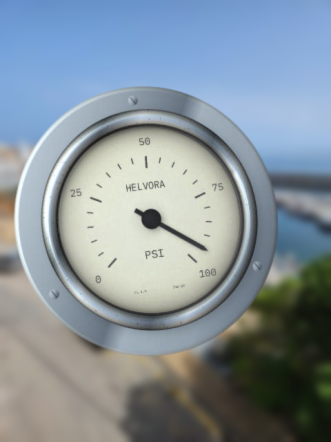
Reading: value=95 unit=psi
